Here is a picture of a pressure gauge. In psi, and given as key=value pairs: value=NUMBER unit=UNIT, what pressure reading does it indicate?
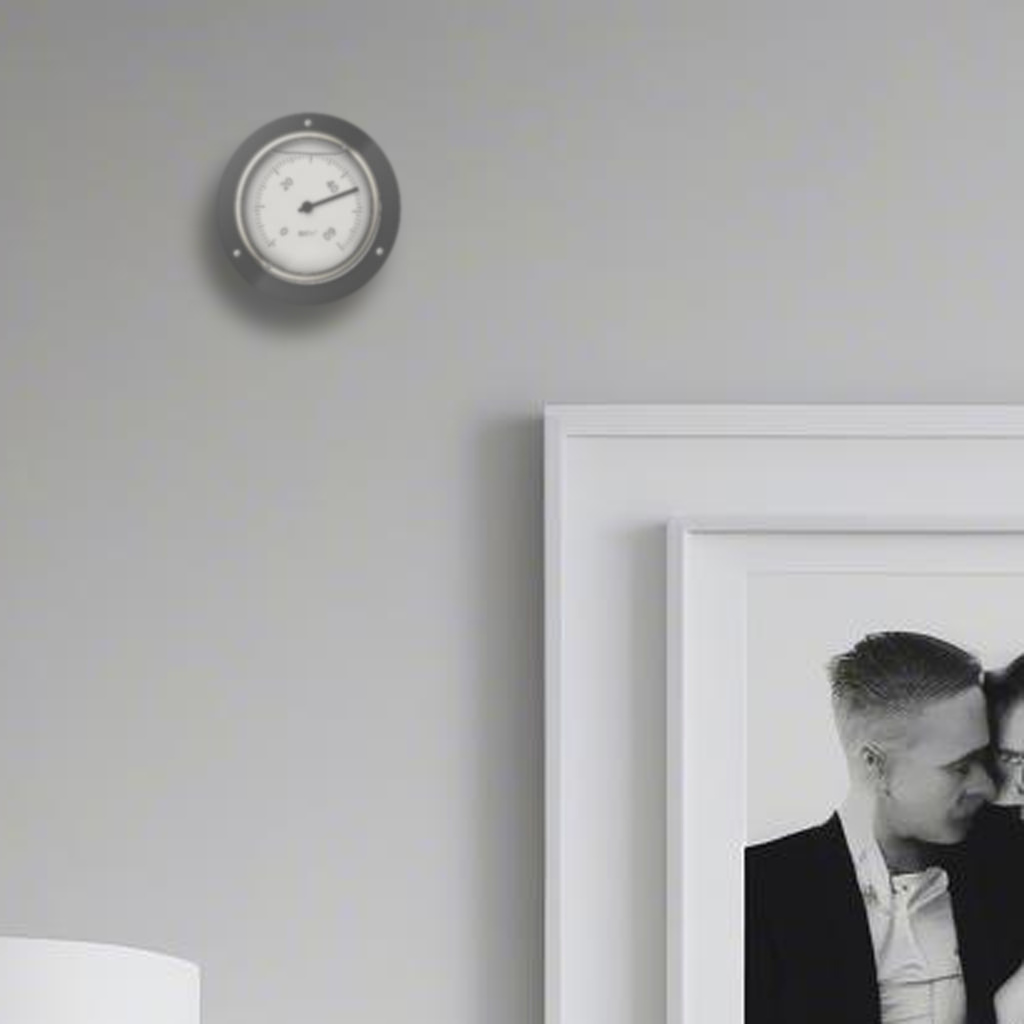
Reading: value=45 unit=psi
